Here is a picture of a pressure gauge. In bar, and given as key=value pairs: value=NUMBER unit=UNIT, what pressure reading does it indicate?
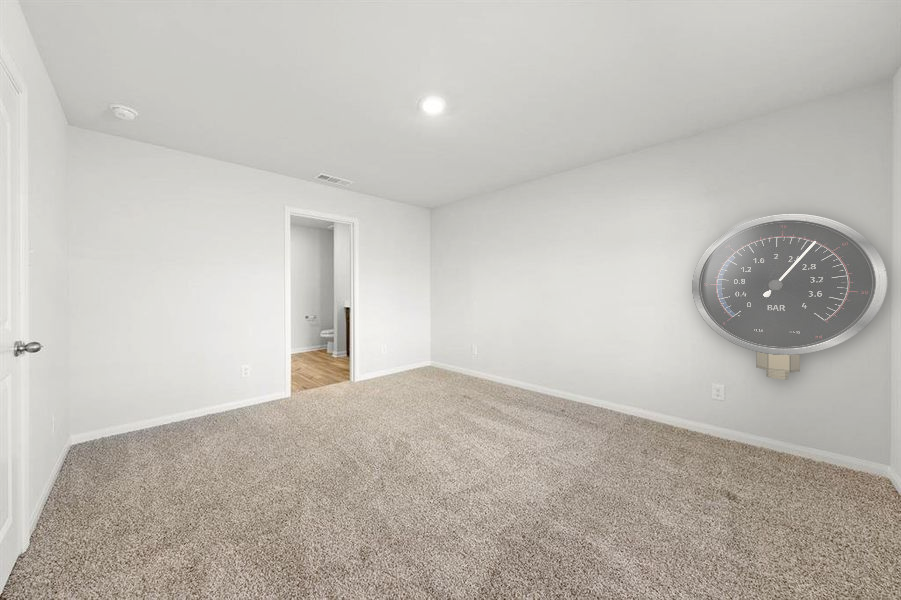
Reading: value=2.5 unit=bar
